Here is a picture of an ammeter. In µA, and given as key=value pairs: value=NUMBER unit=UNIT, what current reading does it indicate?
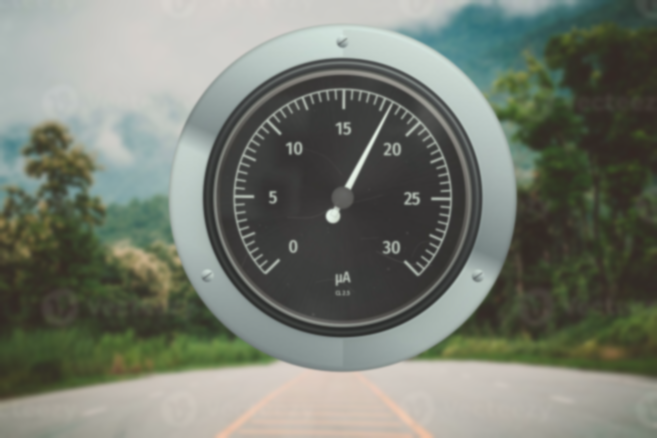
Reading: value=18 unit=µA
